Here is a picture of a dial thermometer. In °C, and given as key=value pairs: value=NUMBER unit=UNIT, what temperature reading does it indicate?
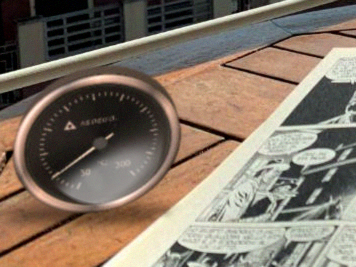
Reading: value=75 unit=°C
